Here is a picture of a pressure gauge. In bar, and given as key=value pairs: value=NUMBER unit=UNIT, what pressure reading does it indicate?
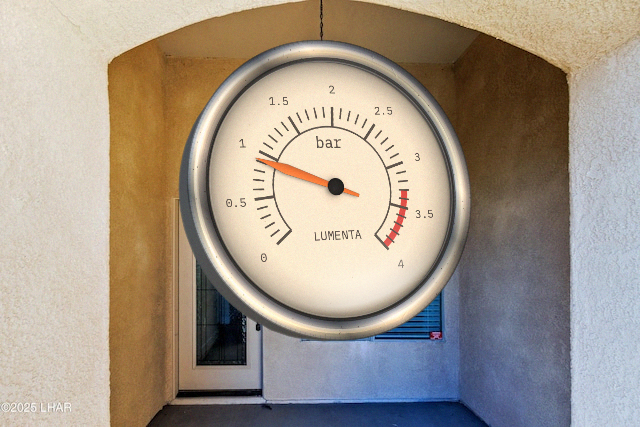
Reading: value=0.9 unit=bar
